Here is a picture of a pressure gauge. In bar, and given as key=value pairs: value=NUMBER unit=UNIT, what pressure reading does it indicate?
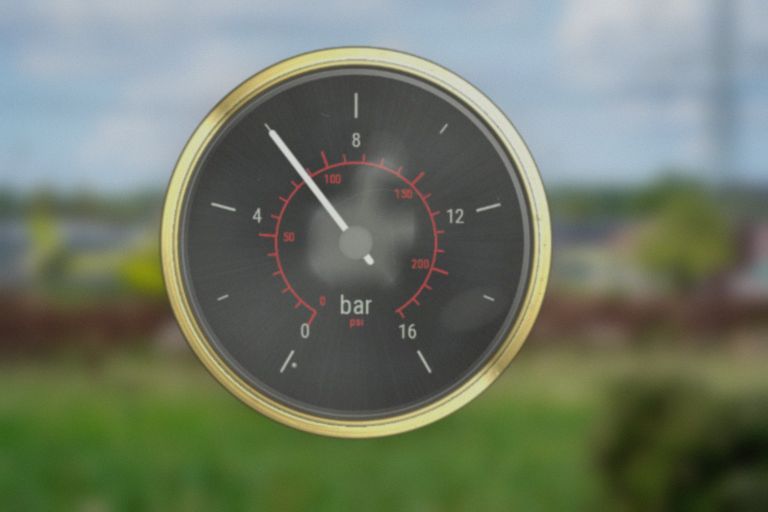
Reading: value=6 unit=bar
